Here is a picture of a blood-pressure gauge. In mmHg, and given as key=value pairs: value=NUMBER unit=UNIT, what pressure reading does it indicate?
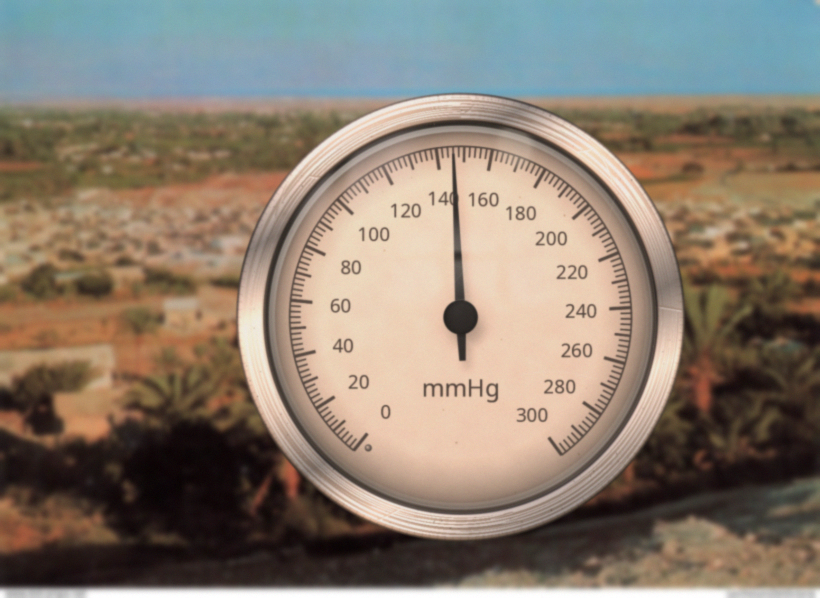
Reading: value=146 unit=mmHg
